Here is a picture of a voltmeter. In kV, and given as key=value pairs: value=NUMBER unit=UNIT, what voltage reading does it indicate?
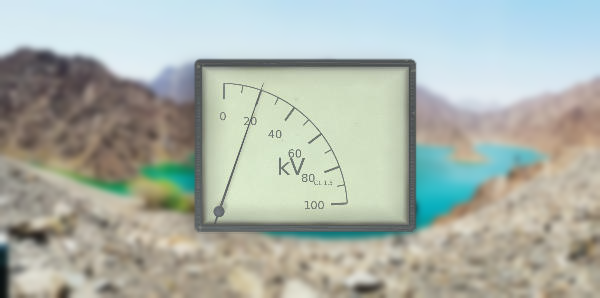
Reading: value=20 unit=kV
